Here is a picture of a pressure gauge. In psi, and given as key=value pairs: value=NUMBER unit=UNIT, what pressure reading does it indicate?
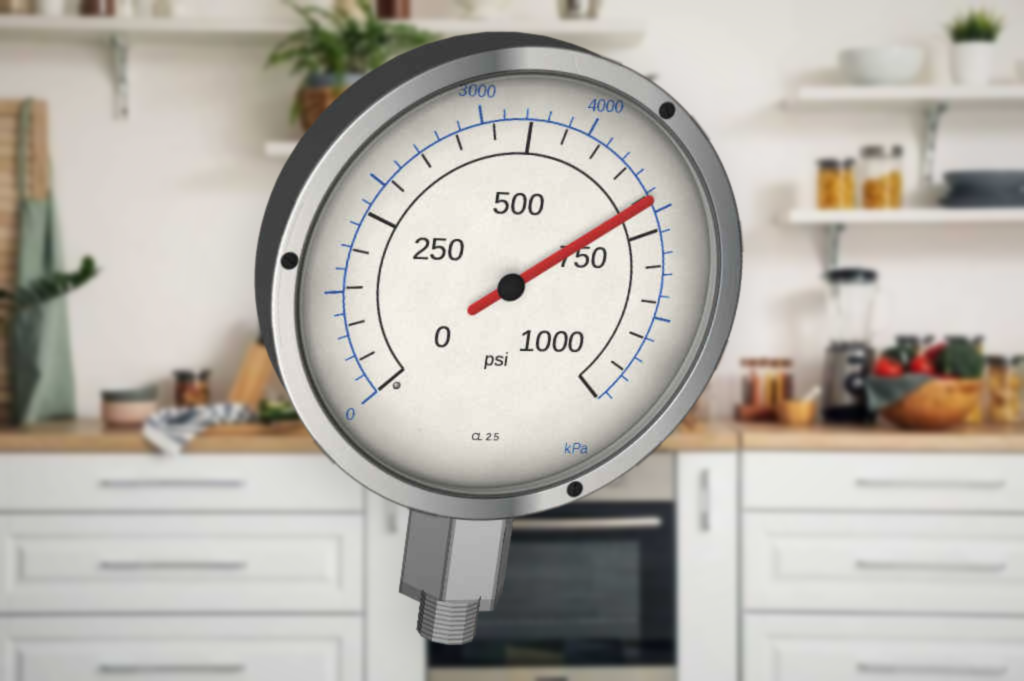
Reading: value=700 unit=psi
